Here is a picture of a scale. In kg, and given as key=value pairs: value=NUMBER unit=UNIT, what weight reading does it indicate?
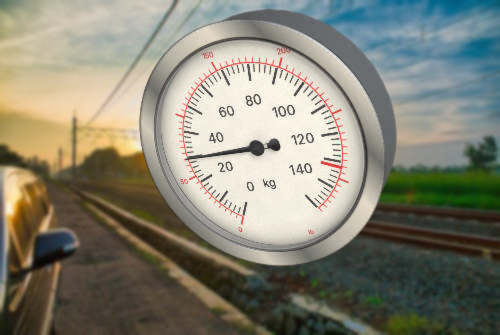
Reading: value=30 unit=kg
